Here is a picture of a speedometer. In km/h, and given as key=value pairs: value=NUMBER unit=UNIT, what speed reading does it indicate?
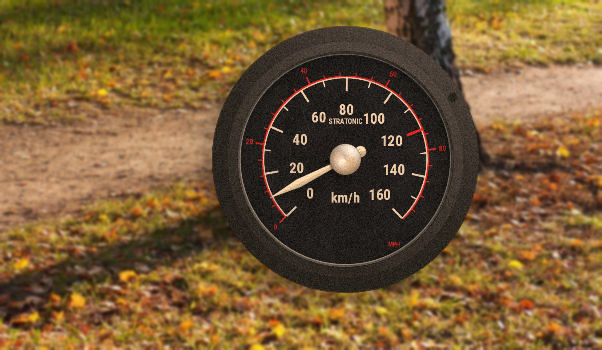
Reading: value=10 unit=km/h
